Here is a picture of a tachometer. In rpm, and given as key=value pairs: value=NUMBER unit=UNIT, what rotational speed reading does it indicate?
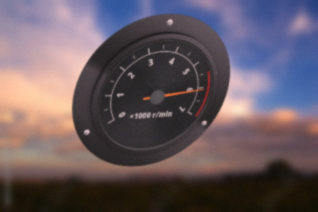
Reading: value=6000 unit=rpm
